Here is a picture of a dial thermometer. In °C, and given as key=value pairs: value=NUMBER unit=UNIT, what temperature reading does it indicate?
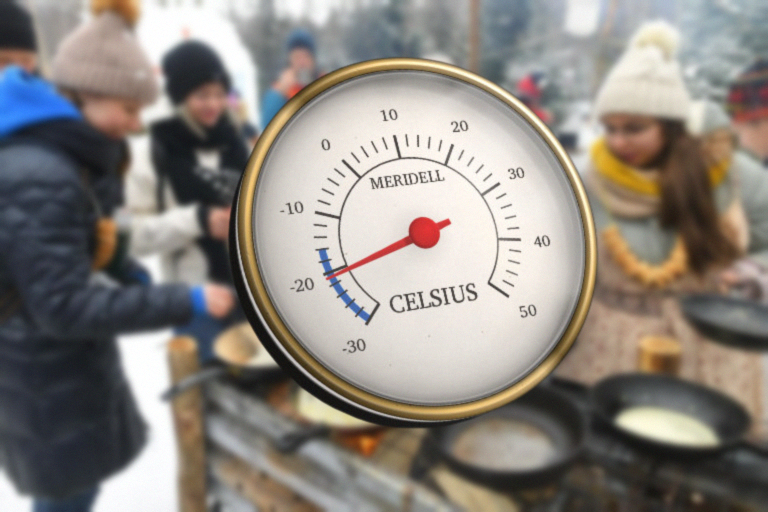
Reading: value=-21 unit=°C
